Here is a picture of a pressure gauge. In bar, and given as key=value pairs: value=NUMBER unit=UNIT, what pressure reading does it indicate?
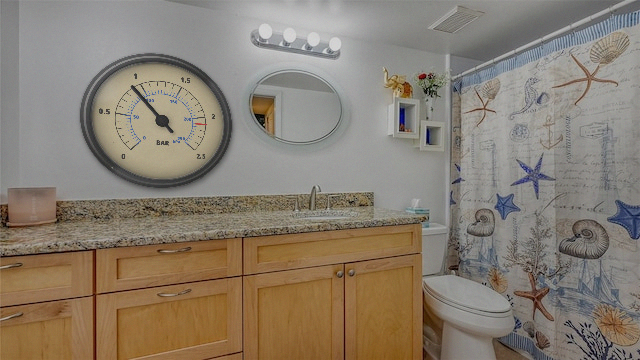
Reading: value=0.9 unit=bar
